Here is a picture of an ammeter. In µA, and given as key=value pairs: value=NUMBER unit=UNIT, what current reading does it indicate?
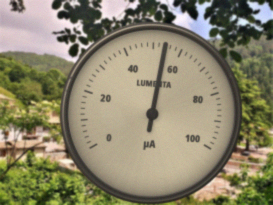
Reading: value=54 unit=µA
